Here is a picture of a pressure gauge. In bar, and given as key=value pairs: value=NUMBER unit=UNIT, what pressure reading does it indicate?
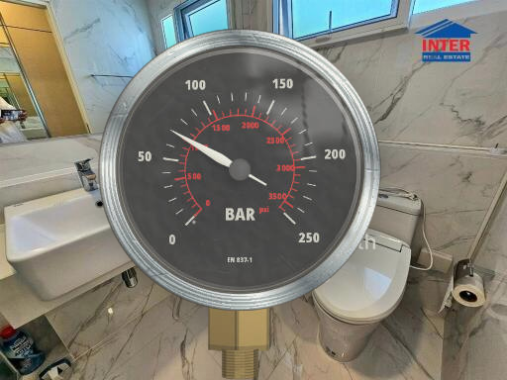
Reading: value=70 unit=bar
